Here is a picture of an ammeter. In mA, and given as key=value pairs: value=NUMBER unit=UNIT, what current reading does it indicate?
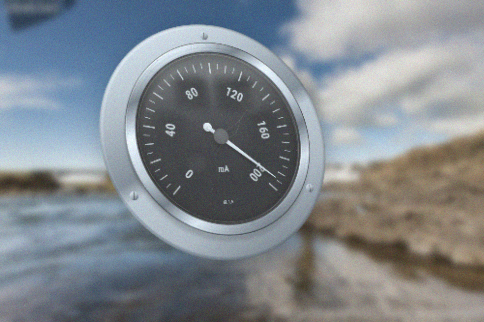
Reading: value=195 unit=mA
